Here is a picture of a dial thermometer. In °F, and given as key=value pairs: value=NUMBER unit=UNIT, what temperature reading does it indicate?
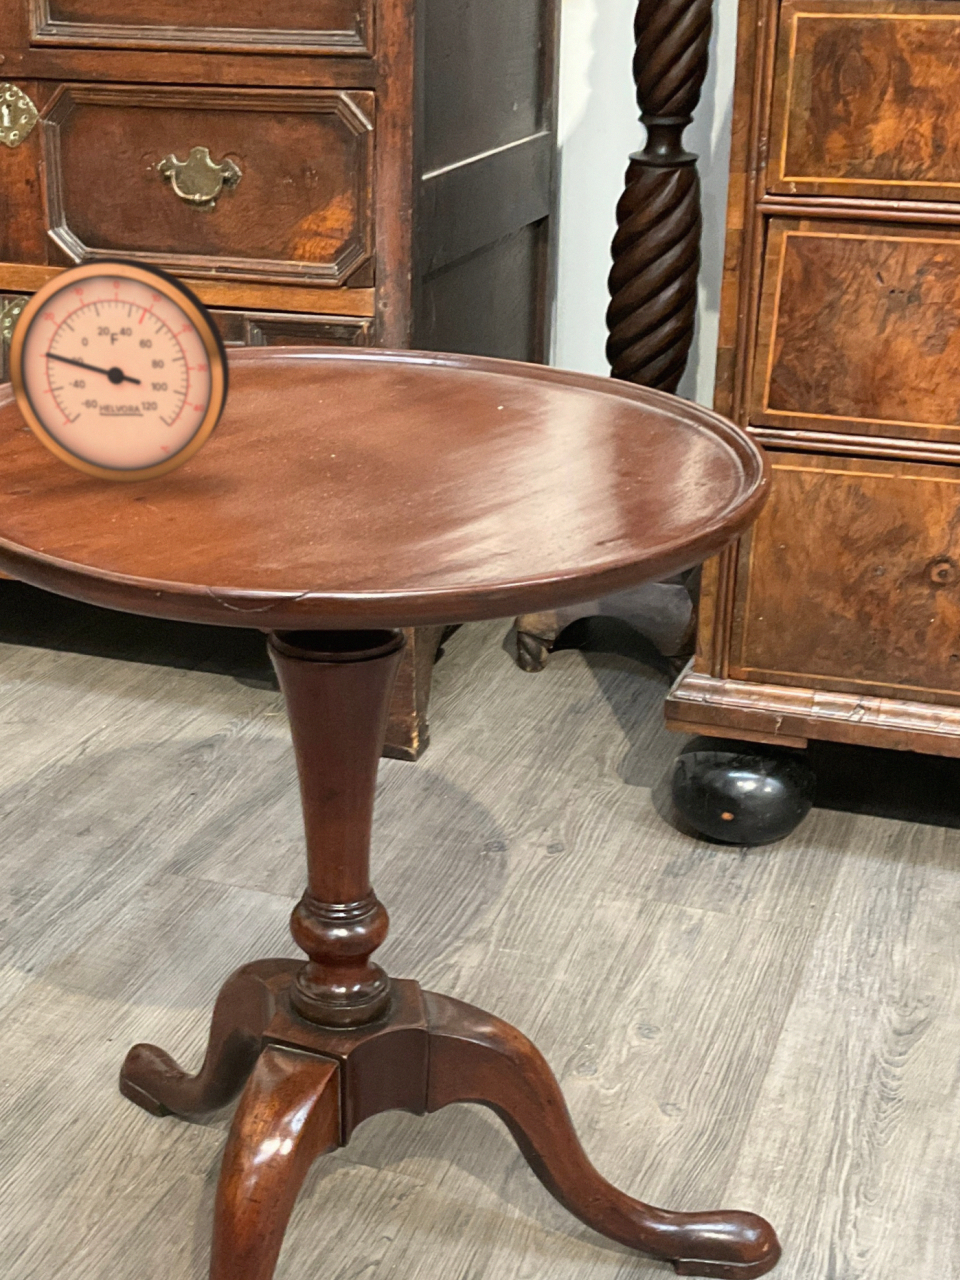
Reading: value=-20 unit=°F
